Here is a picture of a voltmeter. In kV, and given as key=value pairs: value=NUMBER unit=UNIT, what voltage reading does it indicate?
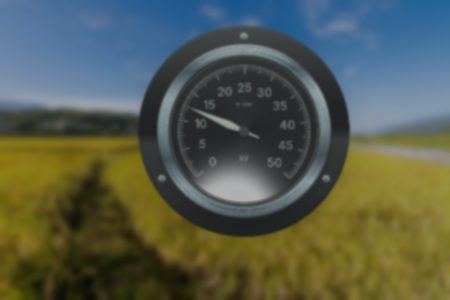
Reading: value=12.5 unit=kV
